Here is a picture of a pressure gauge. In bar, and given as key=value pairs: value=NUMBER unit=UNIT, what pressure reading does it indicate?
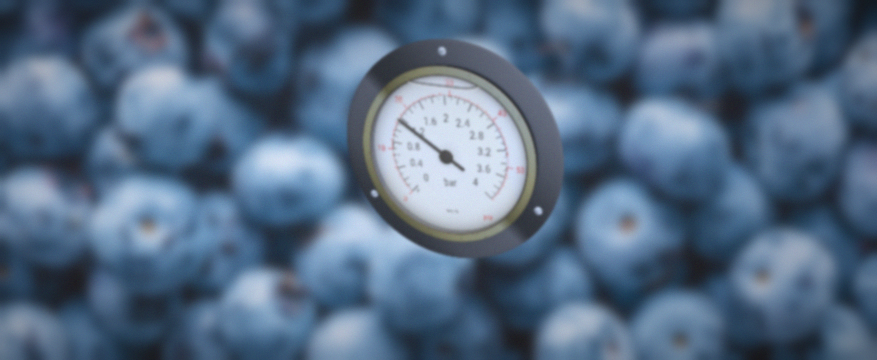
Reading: value=1.2 unit=bar
